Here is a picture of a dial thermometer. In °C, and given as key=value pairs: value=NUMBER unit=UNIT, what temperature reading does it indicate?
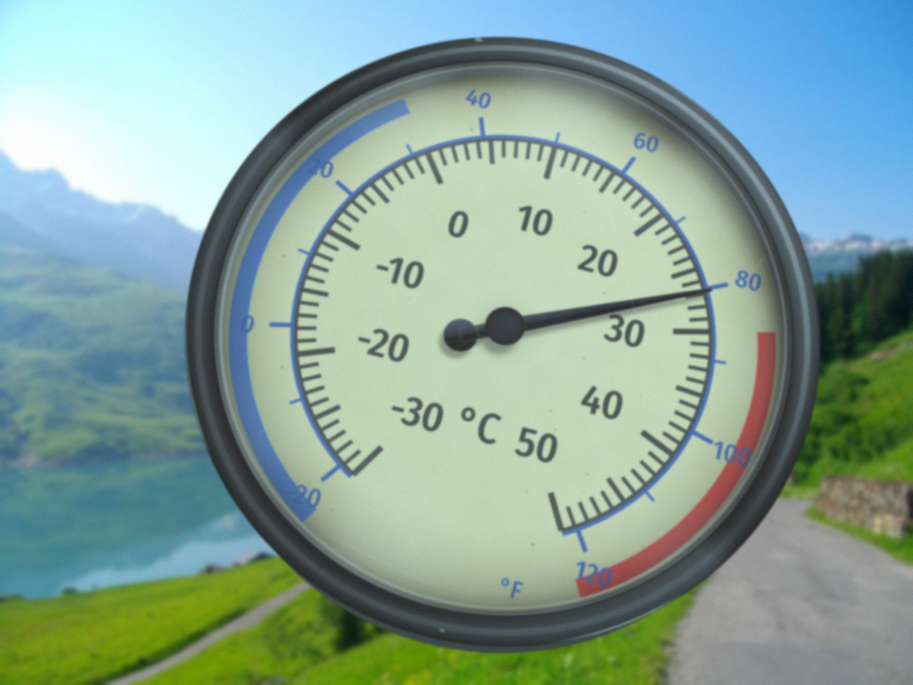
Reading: value=27 unit=°C
